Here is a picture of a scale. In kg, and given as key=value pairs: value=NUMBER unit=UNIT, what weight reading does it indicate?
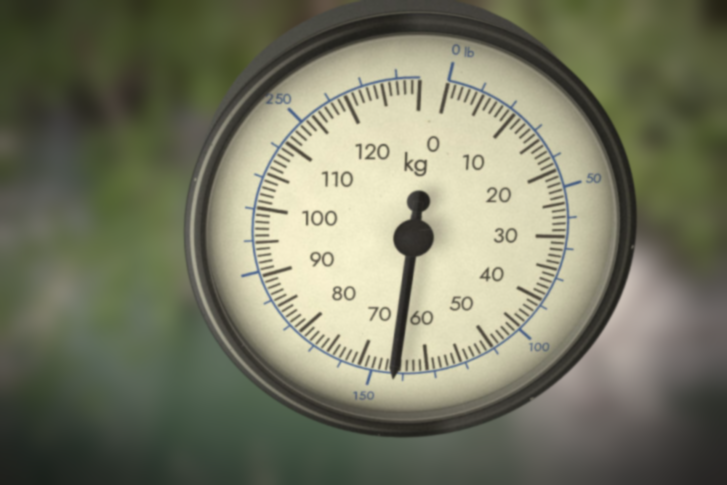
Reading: value=65 unit=kg
